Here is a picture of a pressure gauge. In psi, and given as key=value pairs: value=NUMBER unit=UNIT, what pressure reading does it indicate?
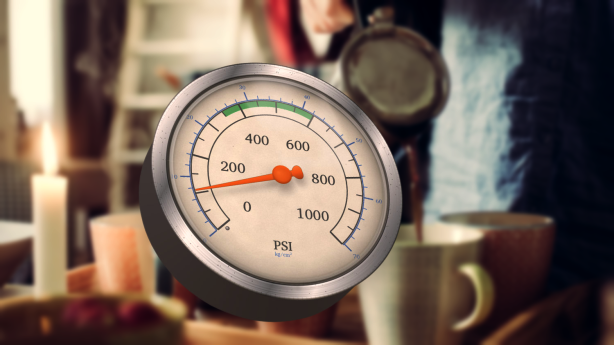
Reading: value=100 unit=psi
